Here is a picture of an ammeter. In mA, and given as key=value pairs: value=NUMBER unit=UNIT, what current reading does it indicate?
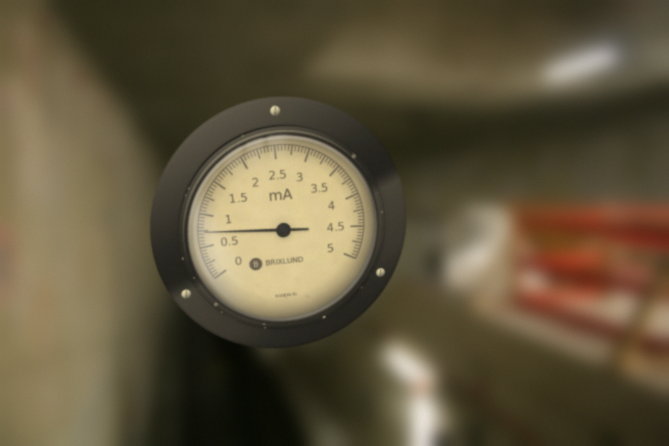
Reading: value=0.75 unit=mA
